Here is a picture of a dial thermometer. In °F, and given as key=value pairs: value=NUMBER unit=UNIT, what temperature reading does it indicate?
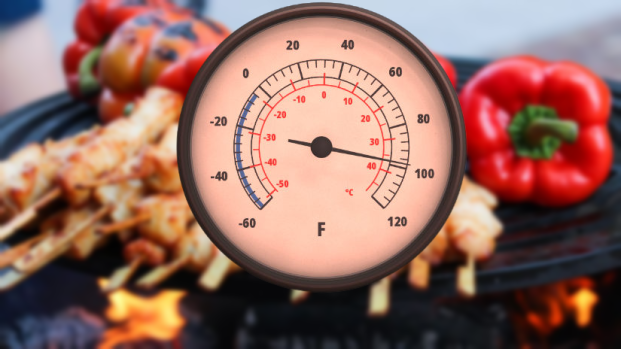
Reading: value=98 unit=°F
